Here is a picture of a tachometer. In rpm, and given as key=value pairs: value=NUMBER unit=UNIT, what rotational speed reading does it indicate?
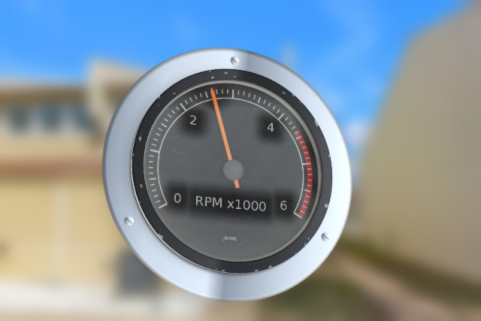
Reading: value=2600 unit=rpm
